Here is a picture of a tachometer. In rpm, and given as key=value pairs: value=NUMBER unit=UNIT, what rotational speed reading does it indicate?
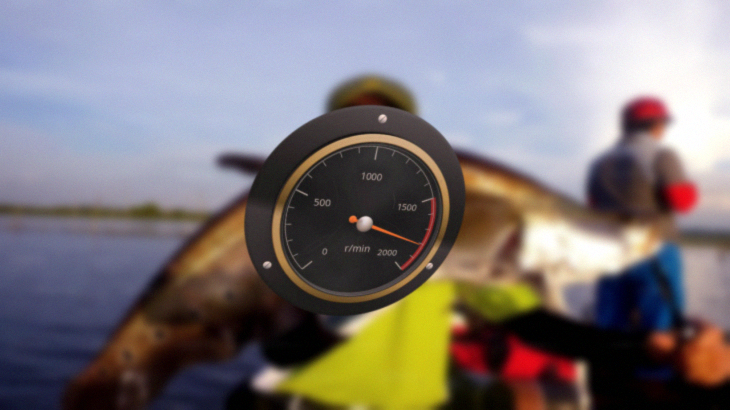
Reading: value=1800 unit=rpm
